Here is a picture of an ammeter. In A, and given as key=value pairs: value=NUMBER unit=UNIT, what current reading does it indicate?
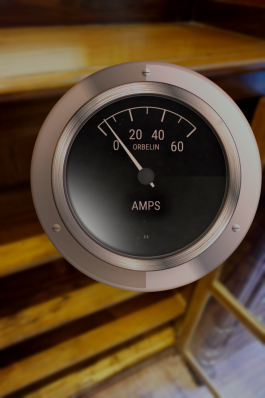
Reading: value=5 unit=A
